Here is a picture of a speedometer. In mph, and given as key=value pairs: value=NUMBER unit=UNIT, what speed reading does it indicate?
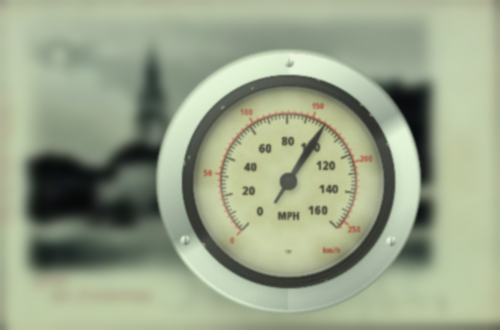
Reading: value=100 unit=mph
